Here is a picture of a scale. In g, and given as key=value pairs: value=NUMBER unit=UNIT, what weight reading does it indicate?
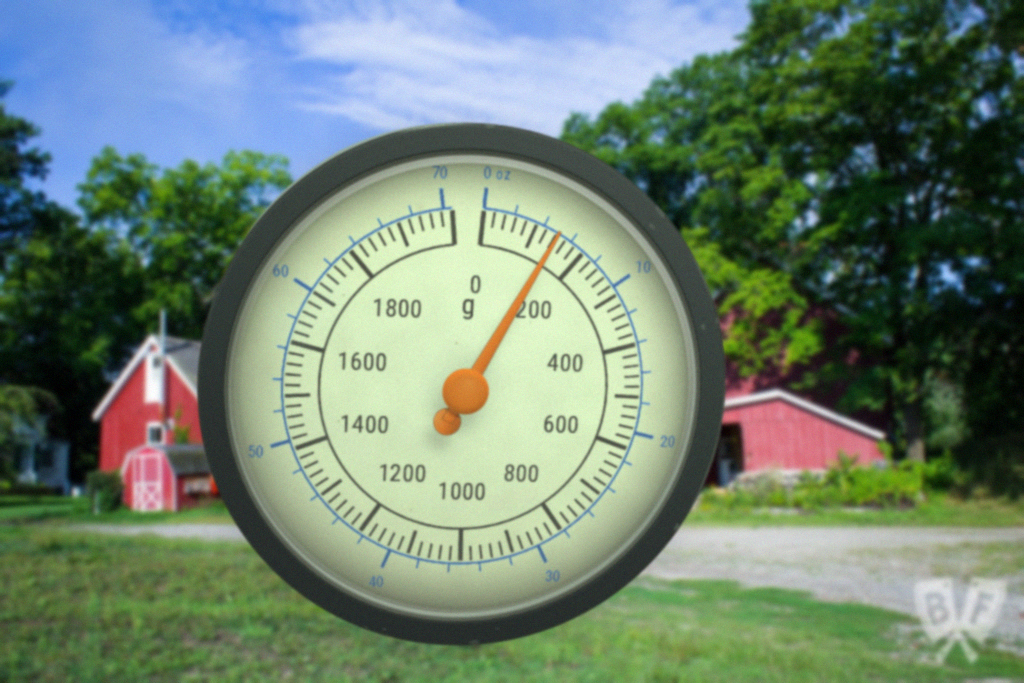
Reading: value=140 unit=g
